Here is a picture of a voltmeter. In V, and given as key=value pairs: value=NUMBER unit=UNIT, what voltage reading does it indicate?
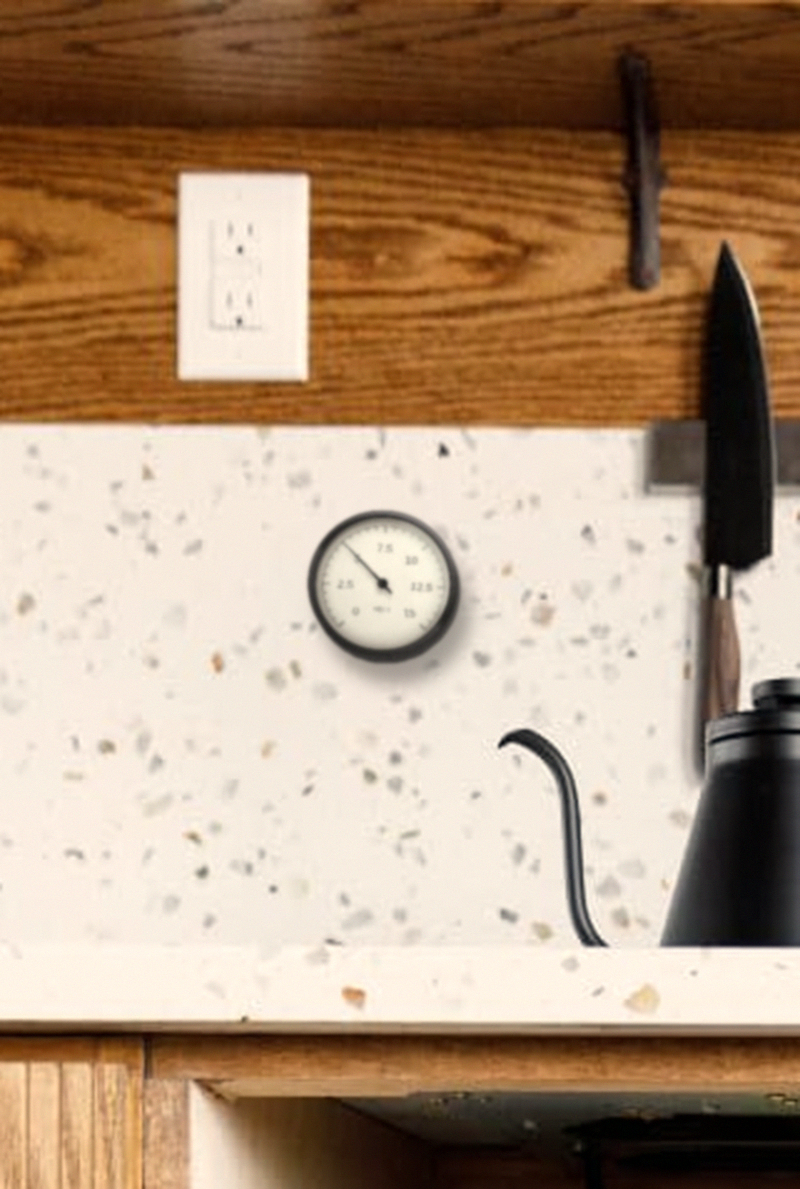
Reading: value=5 unit=V
